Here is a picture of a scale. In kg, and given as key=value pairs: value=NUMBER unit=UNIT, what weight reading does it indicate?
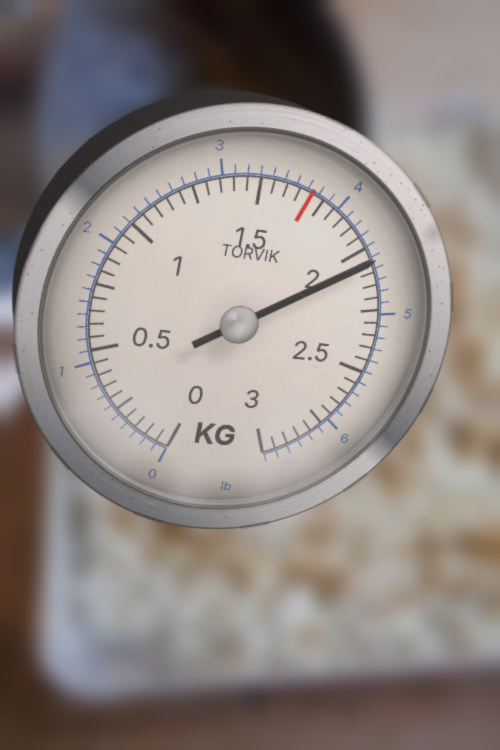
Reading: value=2.05 unit=kg
